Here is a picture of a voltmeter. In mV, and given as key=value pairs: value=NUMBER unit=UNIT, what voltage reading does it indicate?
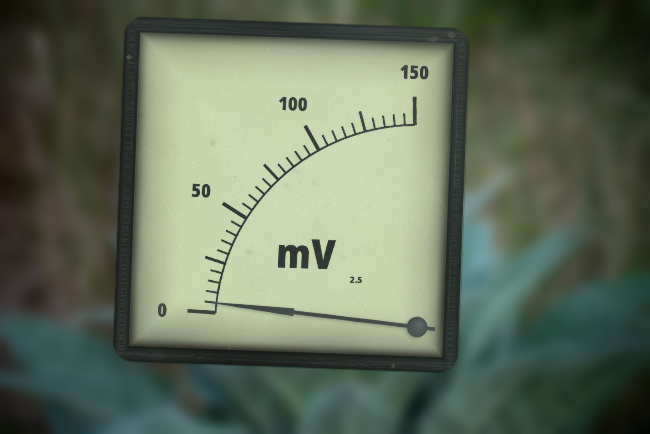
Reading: value=5 unit=mV
